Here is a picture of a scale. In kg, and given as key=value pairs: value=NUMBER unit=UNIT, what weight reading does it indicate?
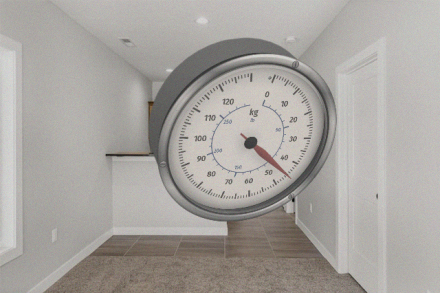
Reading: value=45 unit=kg
